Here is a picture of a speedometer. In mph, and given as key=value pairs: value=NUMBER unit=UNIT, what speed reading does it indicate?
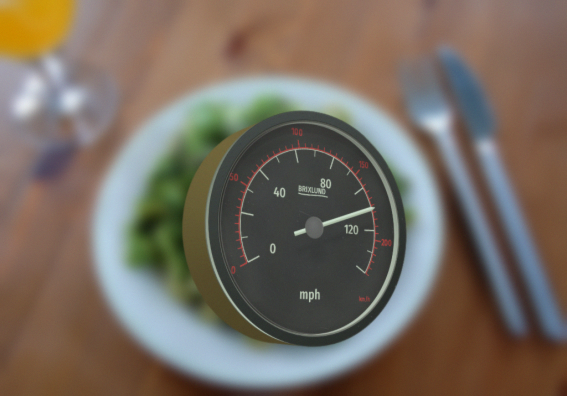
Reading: value=110 unit=mph
